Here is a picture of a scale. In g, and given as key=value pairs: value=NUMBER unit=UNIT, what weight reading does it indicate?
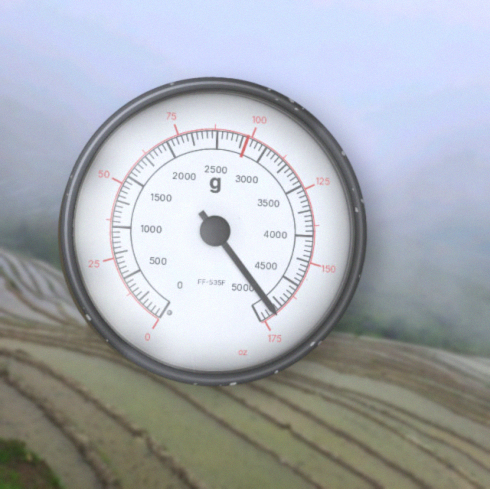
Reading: value=4850 unit=g
